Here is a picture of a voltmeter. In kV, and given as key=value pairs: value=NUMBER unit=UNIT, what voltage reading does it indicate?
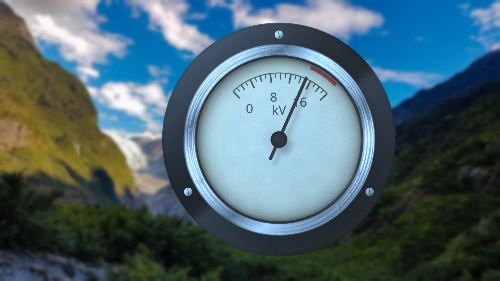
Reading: value=15 unit=kV
